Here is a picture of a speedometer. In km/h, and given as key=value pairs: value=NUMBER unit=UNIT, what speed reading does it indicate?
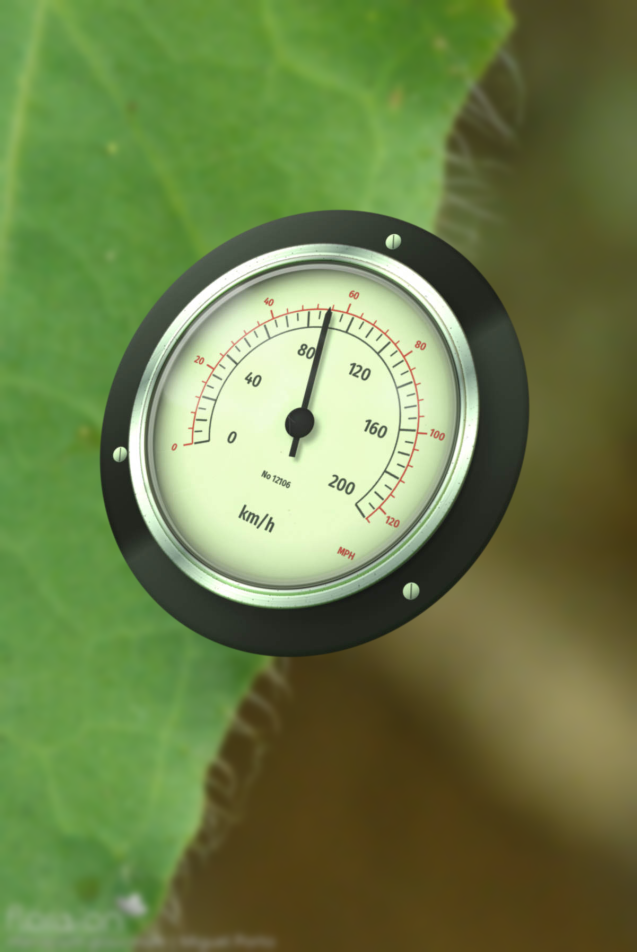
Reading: value=90 unit=km/h
